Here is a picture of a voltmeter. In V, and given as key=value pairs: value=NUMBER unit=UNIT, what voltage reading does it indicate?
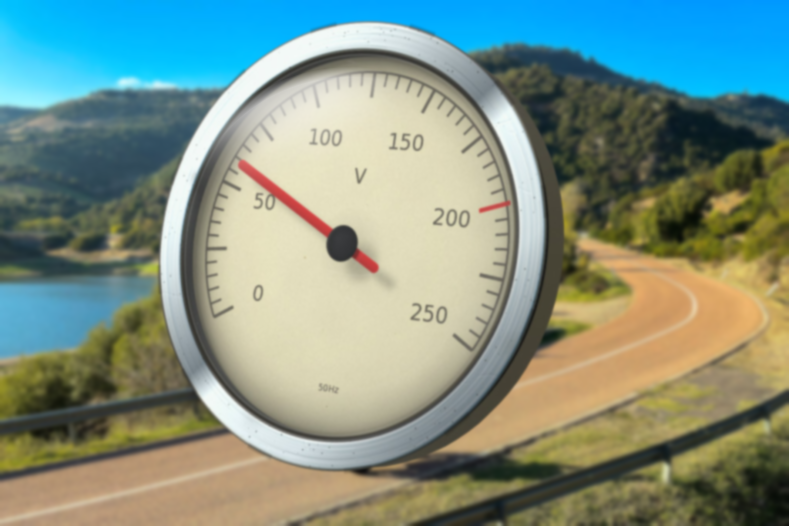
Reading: value=60 unit=V
